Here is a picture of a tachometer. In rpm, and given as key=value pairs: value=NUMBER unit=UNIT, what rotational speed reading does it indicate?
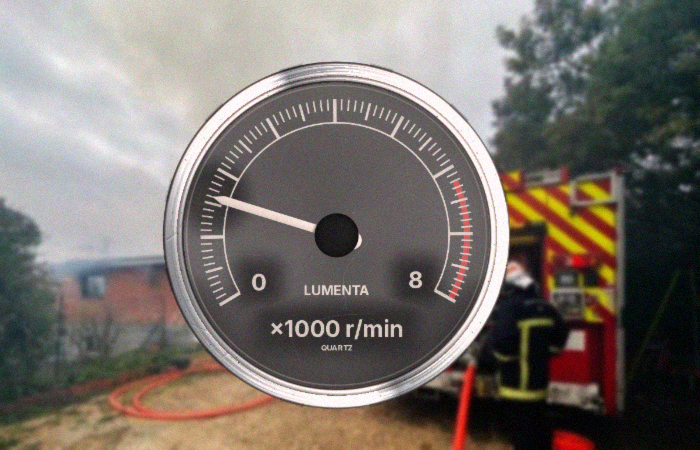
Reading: value=1600 unit=rpm
